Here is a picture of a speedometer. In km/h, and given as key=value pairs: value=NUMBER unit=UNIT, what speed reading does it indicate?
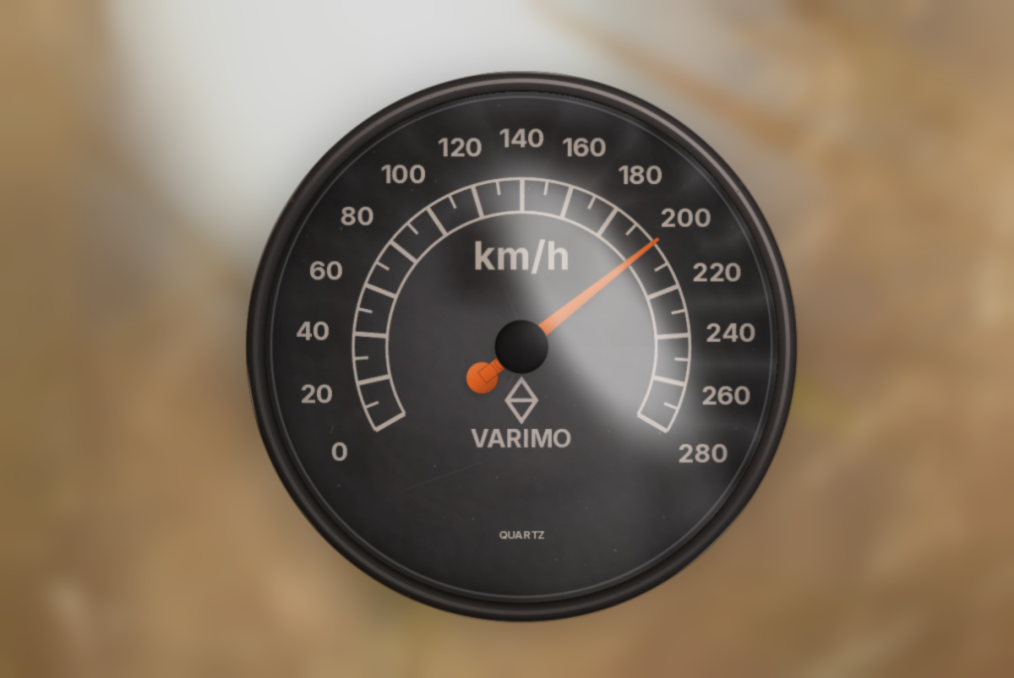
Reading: value=200 unit=km/h
